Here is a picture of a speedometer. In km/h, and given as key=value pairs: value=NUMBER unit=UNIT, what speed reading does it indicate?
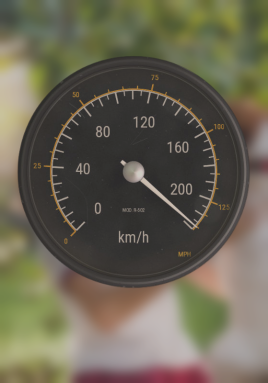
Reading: value=217.5 unit=km/h
